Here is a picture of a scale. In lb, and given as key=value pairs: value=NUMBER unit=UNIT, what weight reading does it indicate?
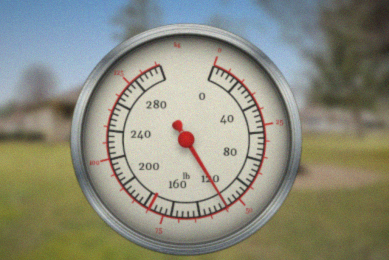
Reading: value=120 unit=lb
